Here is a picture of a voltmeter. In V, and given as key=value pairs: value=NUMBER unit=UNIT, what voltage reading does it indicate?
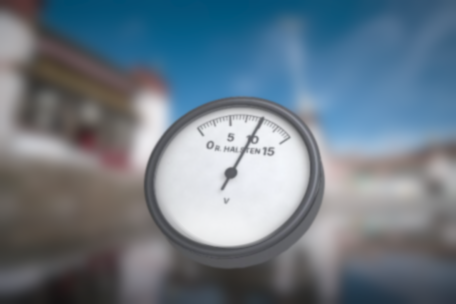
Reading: value=10 unit=V
